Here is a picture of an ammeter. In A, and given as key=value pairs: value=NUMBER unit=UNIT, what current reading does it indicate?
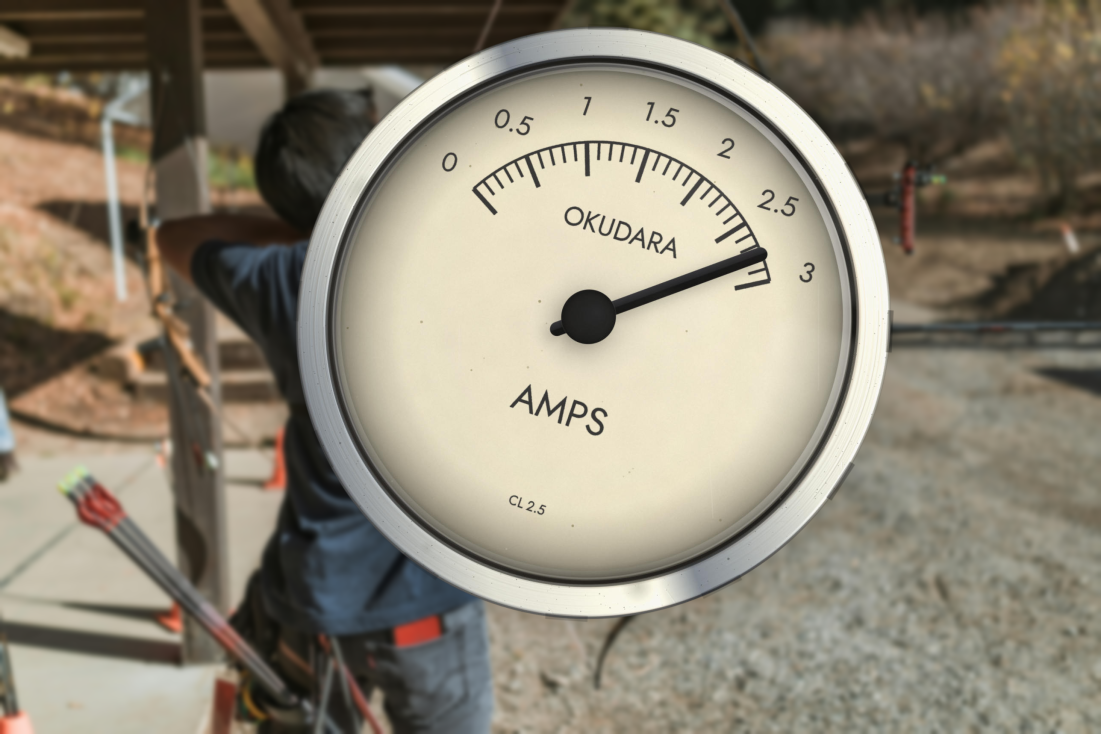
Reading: value=2.8 unit=A
